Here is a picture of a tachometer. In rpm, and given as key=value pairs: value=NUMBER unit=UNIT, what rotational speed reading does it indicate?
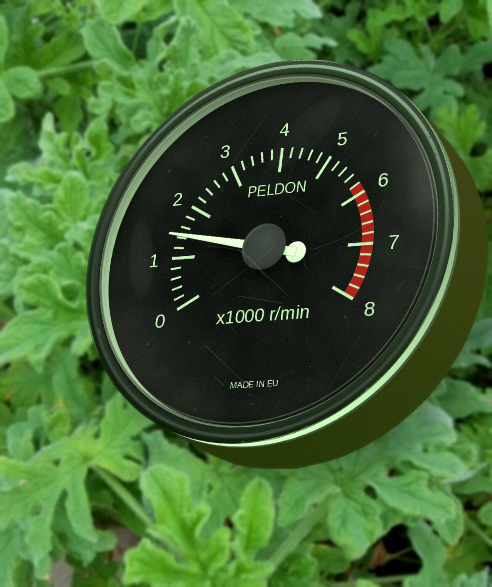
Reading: value=1400 unit=rpm
